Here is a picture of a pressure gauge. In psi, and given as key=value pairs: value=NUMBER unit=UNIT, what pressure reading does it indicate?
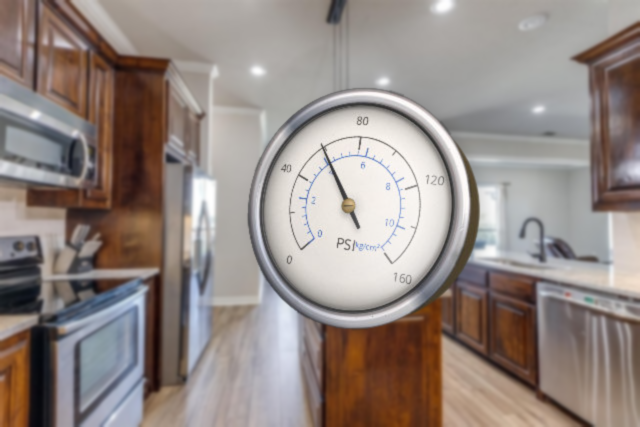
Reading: value=60 unit=psi
